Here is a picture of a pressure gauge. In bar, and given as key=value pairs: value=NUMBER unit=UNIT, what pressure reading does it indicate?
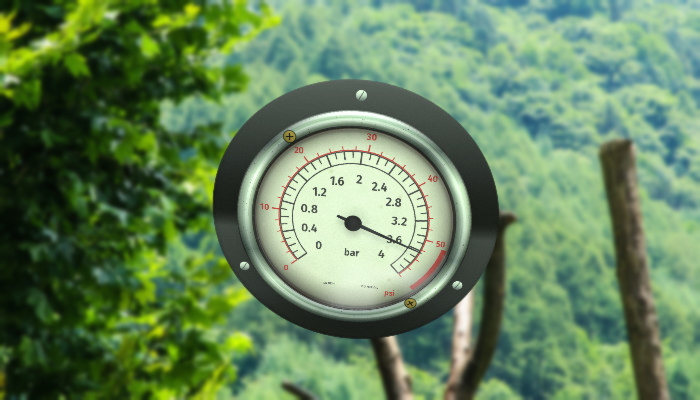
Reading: value=3.6 unit=bar
